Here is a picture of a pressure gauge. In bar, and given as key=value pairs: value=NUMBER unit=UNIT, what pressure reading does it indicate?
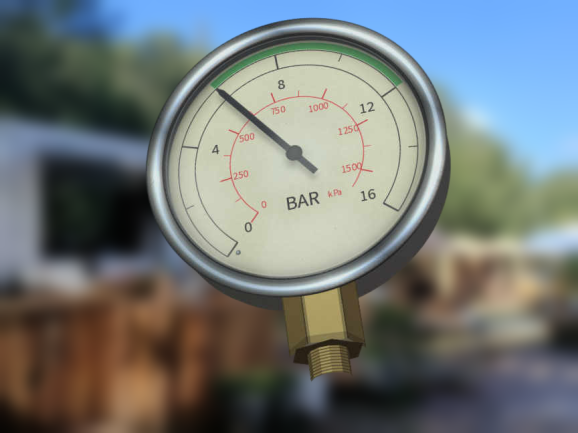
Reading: value=6 unit=bar
